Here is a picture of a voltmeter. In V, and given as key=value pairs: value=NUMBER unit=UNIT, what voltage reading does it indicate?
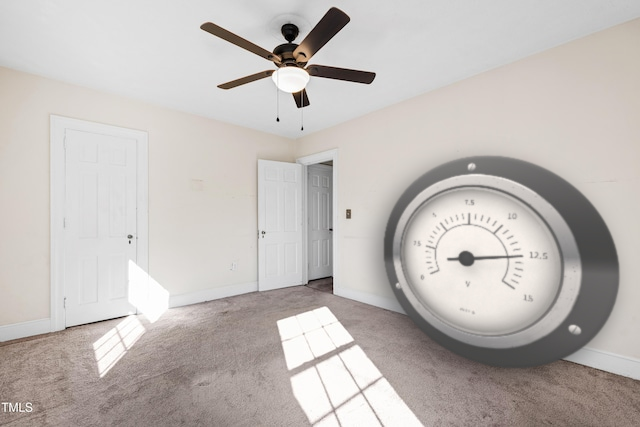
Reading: value=12.5 unit=V
